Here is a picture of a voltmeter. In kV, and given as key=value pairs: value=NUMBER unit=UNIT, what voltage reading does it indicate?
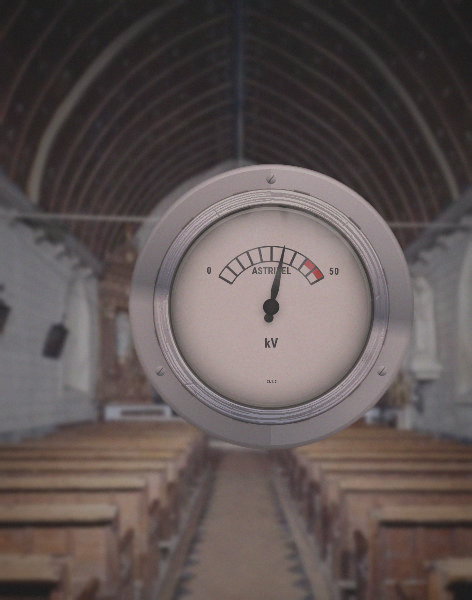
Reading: value=30 unit=kV
